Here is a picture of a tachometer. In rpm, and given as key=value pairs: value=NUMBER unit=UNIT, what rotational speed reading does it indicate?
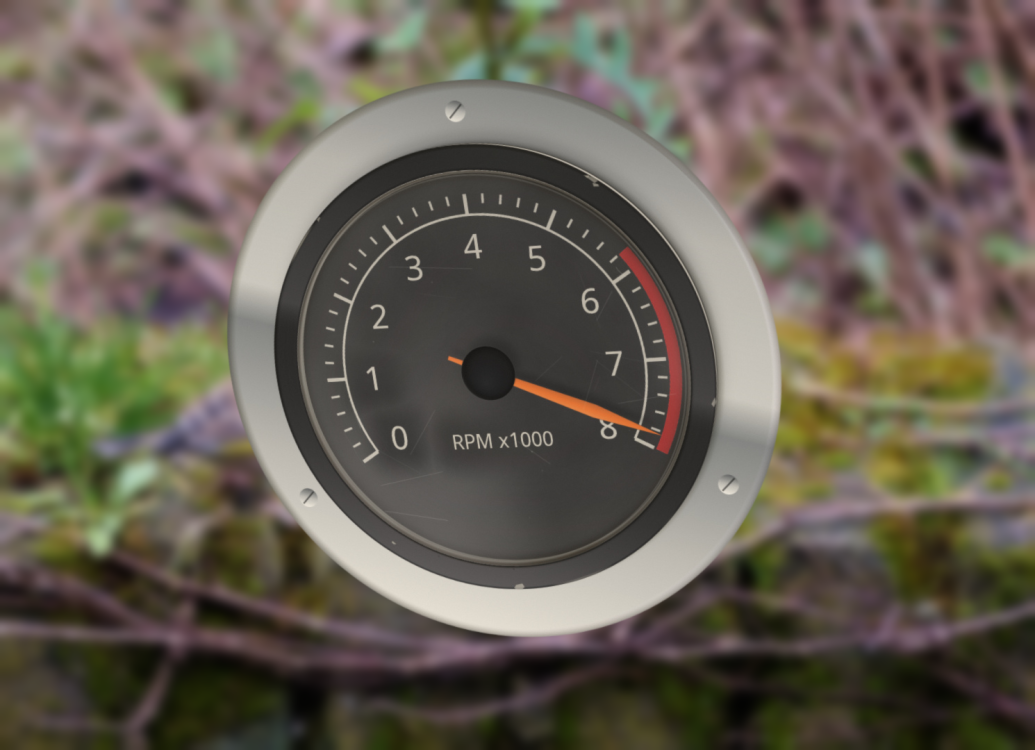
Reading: value=7800 unit=rpm
